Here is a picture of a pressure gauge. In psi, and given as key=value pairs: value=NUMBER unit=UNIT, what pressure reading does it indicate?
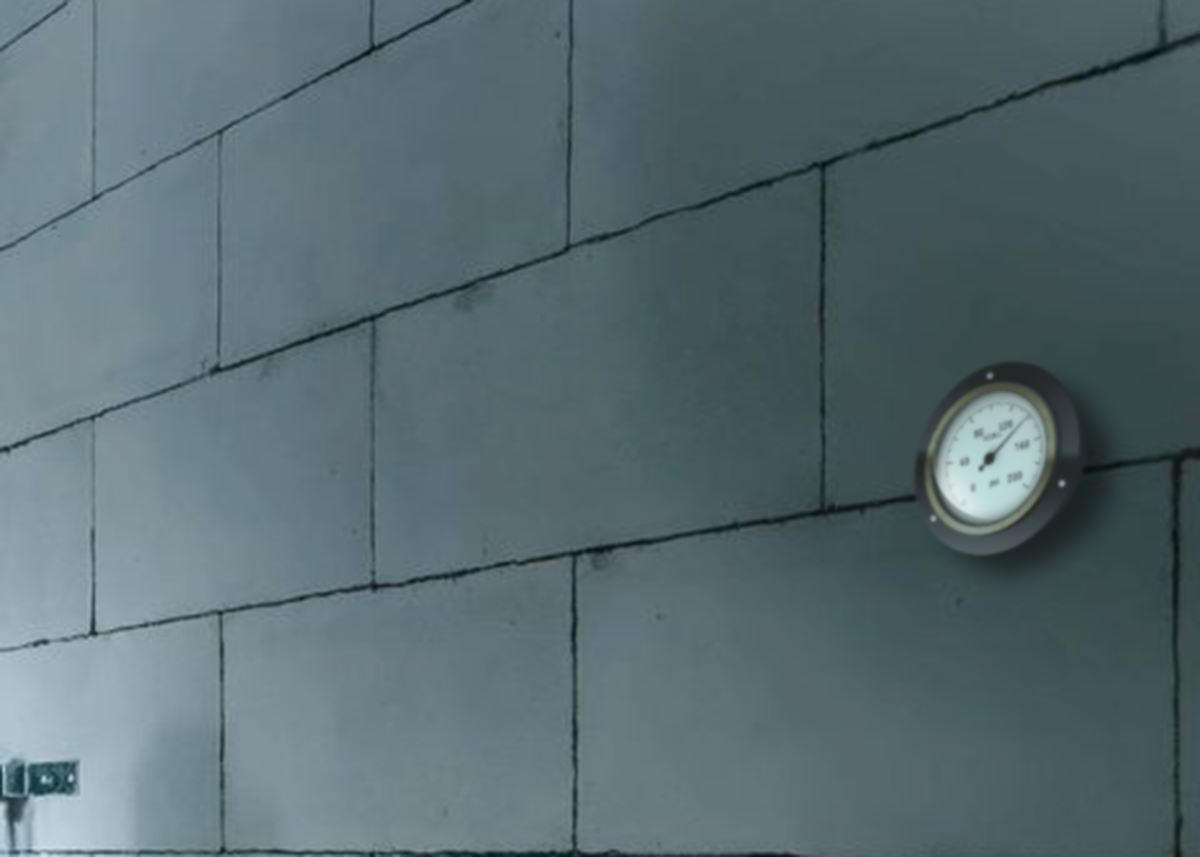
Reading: value=140 unit=psi
